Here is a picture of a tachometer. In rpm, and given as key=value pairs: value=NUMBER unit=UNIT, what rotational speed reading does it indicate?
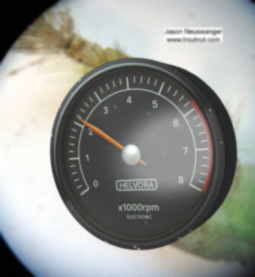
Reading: value=2200 unit=rpm
